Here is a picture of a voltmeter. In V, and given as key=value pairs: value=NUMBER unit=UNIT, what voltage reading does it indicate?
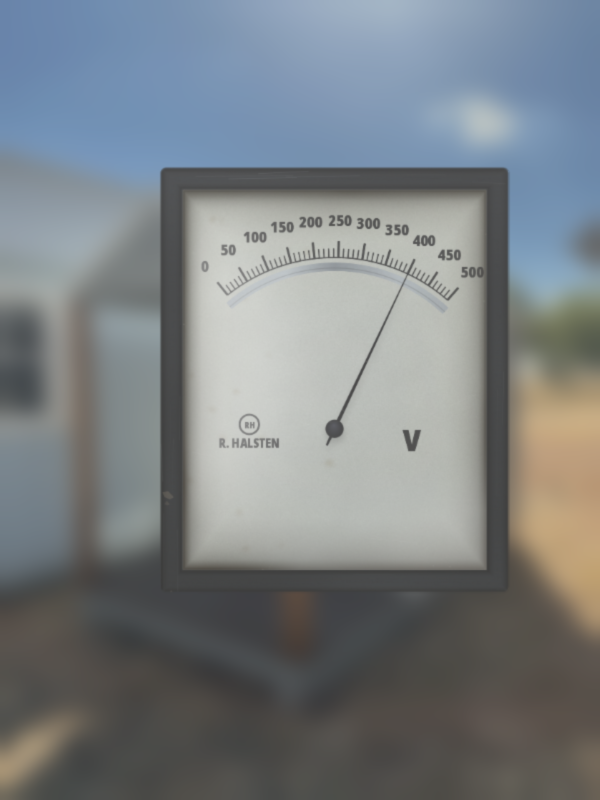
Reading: value=400 unit=V
